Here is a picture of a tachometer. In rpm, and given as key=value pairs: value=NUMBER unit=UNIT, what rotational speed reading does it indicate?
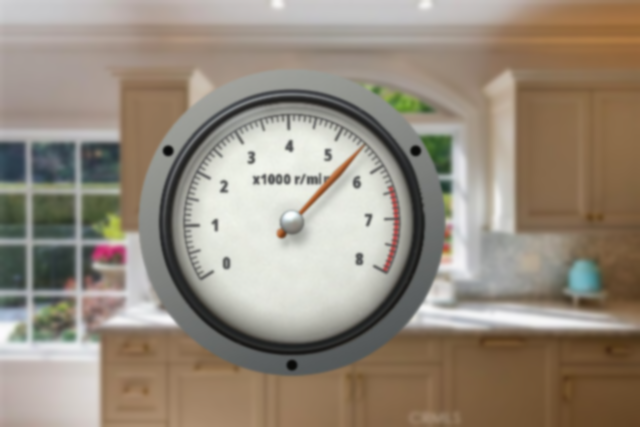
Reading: value=5500 unit=rpm
